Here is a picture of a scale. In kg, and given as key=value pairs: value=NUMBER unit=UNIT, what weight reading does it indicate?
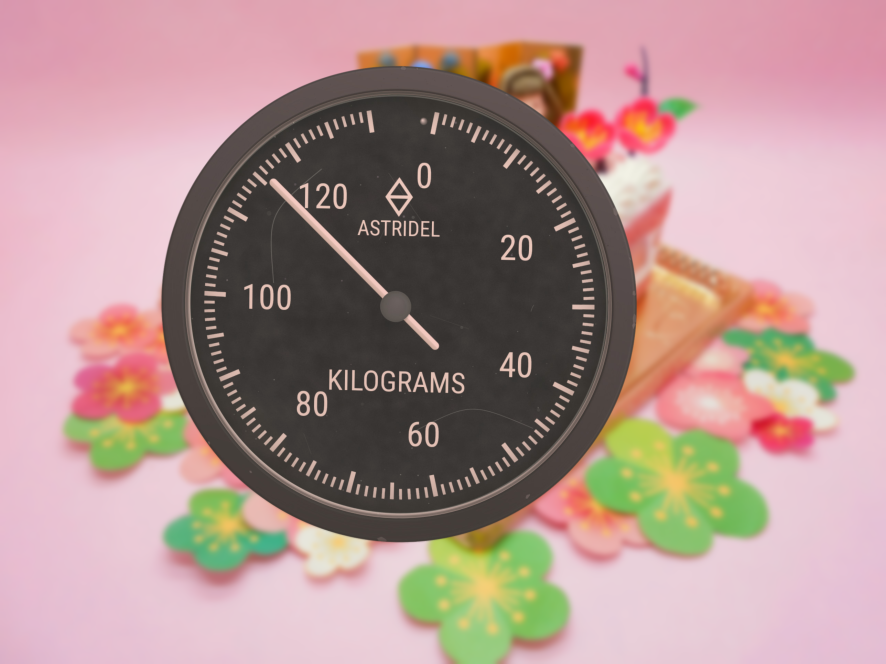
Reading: value=116 unit=kg
